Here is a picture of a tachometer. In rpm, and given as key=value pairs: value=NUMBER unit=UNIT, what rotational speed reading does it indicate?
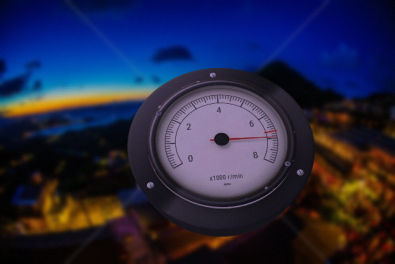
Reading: value=7000 unit=rpm
